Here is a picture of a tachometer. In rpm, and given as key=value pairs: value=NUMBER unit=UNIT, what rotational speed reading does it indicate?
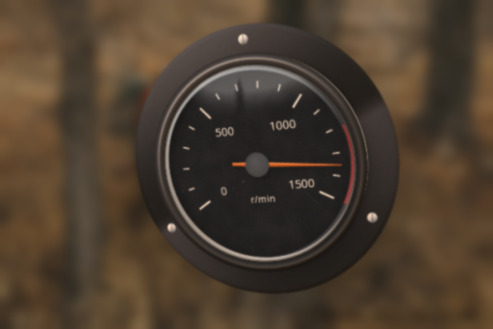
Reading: value=1350 unit=rpm
